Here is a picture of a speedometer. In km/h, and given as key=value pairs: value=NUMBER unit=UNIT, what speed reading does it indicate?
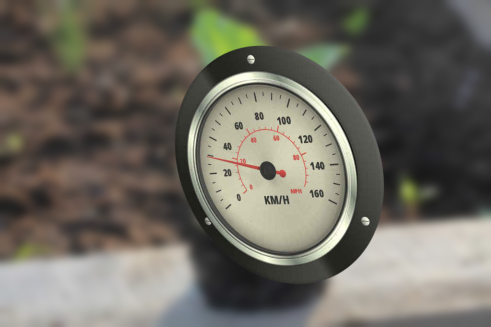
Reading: value=30 unit=km/h
